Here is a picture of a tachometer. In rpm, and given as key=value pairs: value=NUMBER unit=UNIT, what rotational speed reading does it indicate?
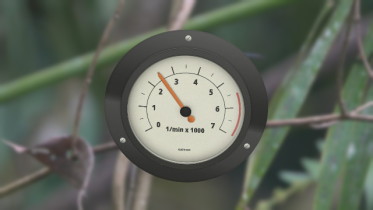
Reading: value=2500 unit=rpm
